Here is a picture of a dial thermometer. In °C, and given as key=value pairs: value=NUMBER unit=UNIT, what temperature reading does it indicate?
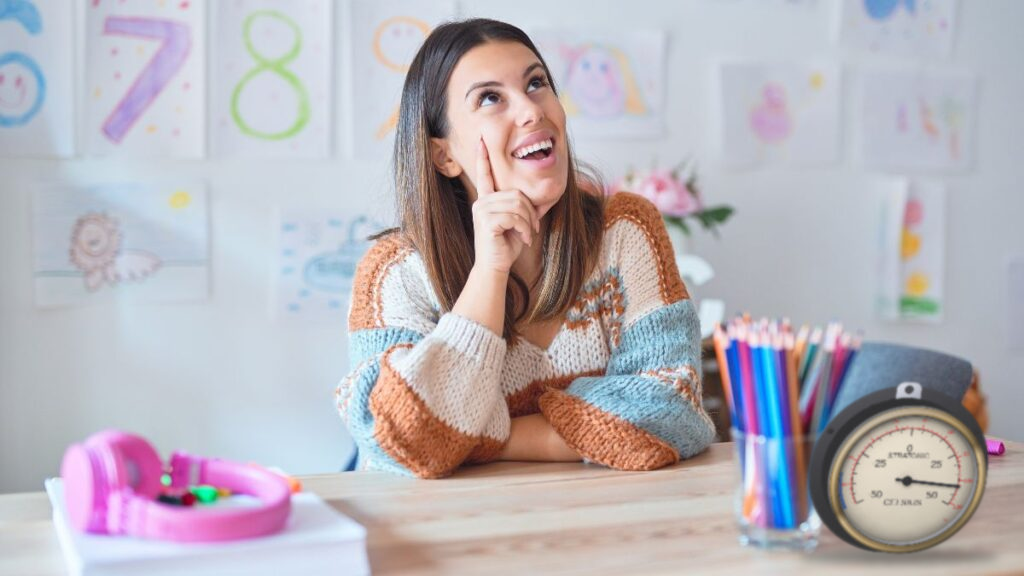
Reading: value=40 unit=°C
